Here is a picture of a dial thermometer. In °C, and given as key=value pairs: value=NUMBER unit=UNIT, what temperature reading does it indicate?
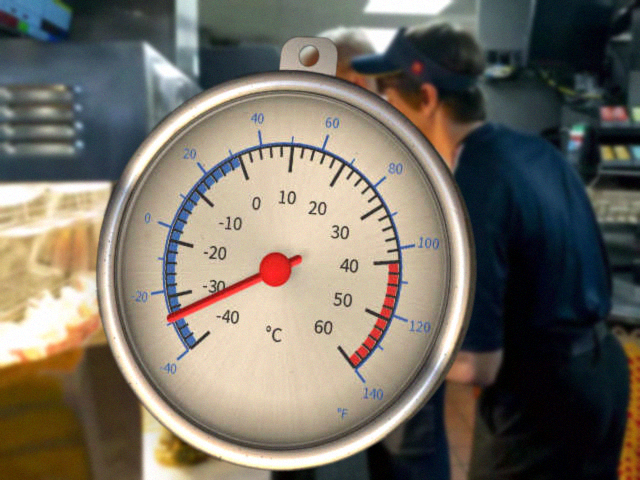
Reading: value=-34 unit=°C
